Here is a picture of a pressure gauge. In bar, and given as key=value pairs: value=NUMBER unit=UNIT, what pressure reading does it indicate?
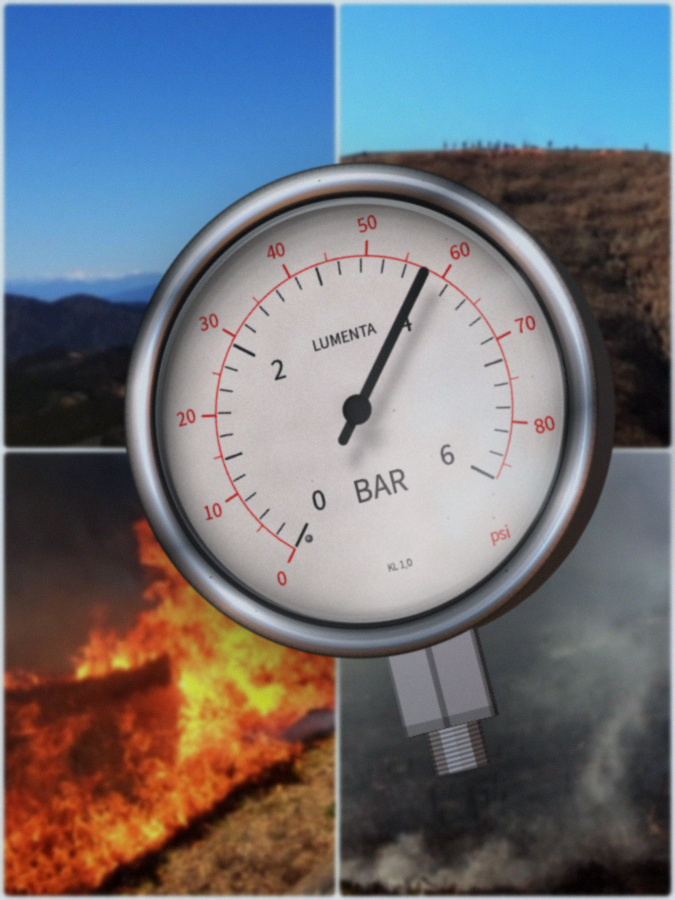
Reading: value=4 unit=bar
